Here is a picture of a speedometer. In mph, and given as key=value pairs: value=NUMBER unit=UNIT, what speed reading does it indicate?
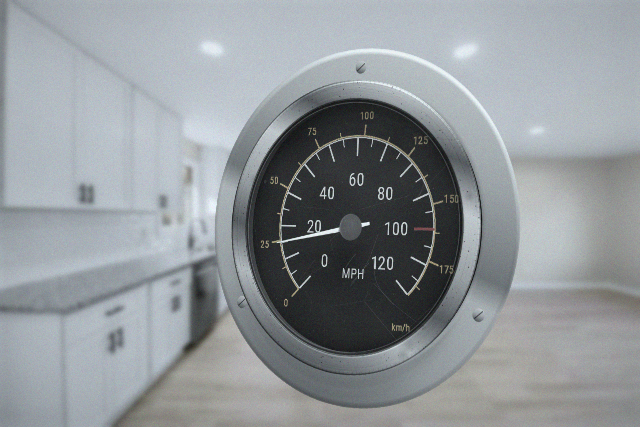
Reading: value=15 unit=mph
